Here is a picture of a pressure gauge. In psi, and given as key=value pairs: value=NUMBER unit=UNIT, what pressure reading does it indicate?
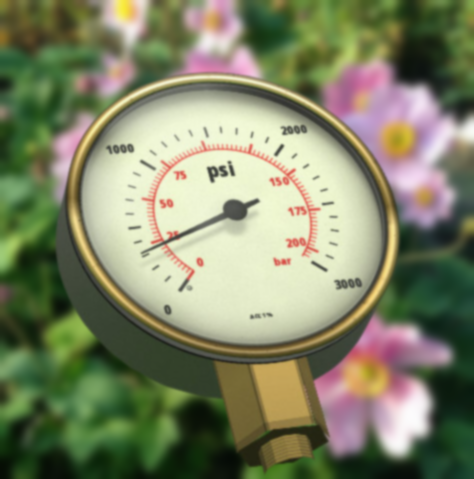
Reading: value=300 unit=psi
